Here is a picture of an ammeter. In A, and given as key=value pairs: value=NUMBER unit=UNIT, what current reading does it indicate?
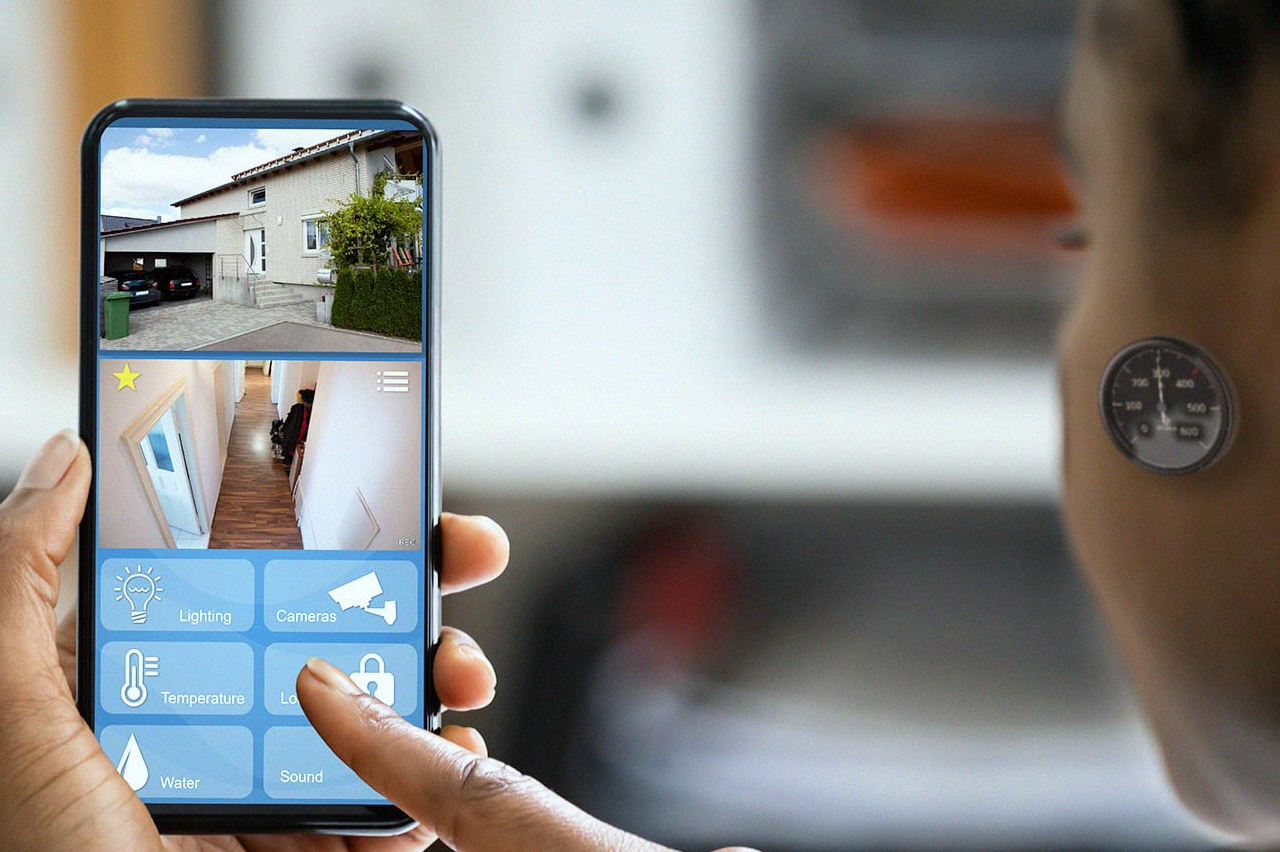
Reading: value=300 unit=A
